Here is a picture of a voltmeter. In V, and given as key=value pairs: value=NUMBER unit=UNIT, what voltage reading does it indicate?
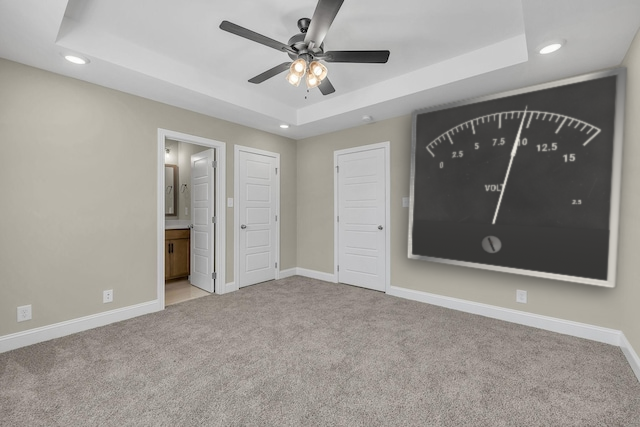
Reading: value=9.5 unit=V
